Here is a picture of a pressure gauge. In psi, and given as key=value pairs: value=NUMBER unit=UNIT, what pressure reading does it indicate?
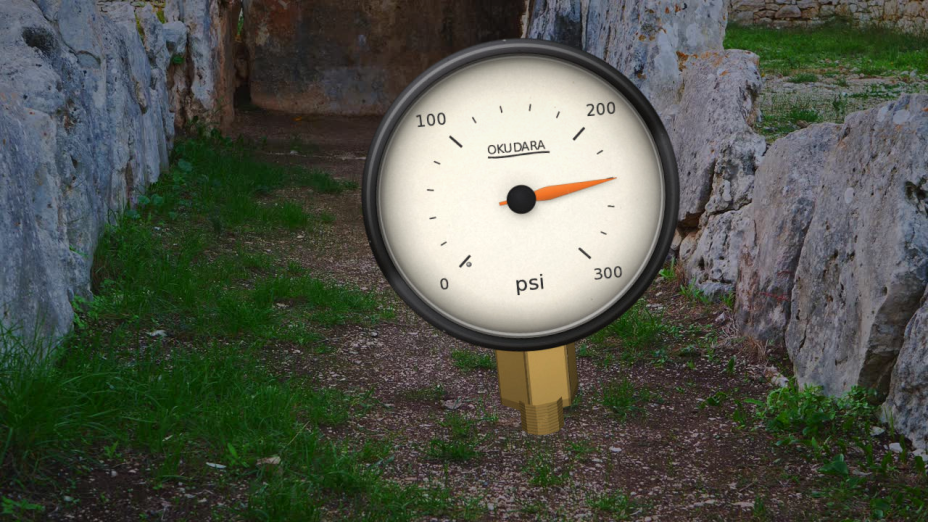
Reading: value=240 unit=psi
